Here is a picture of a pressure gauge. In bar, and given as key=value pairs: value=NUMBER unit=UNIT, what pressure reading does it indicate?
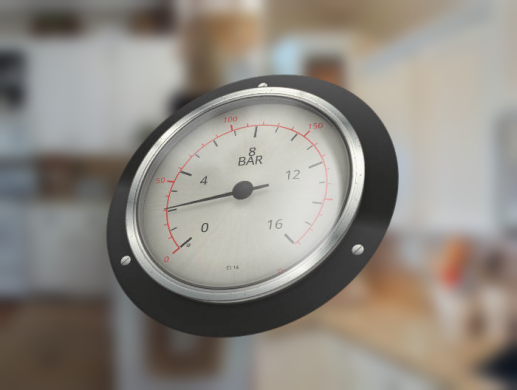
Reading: value=2 unit=bar
